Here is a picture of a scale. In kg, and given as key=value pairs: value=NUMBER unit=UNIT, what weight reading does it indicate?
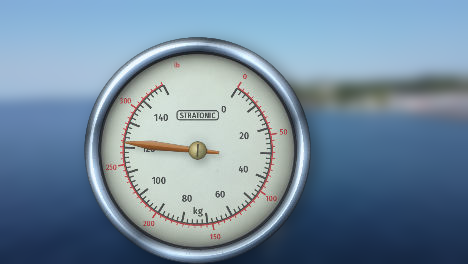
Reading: value=122 unit=kg
